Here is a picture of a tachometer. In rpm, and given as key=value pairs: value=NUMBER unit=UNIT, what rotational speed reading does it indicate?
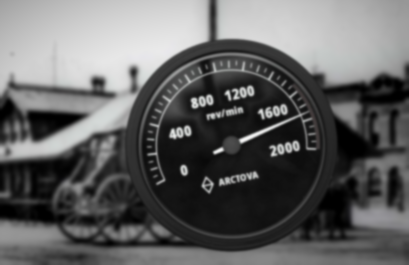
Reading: value=1750 unit=rpm
